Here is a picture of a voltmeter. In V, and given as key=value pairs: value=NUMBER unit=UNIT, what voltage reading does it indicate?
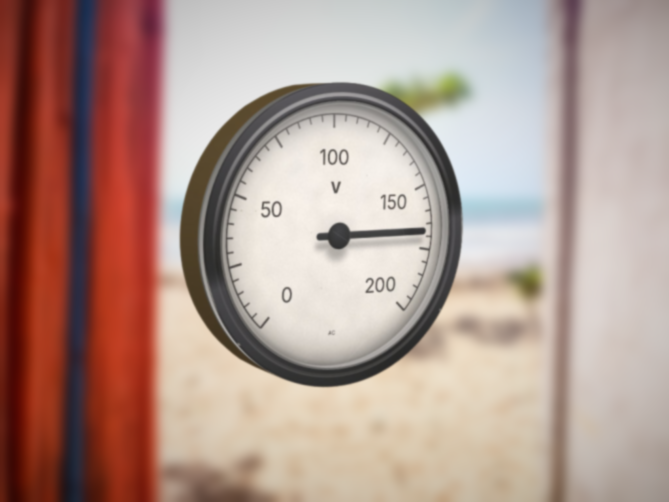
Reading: value=167.5 unit=V
